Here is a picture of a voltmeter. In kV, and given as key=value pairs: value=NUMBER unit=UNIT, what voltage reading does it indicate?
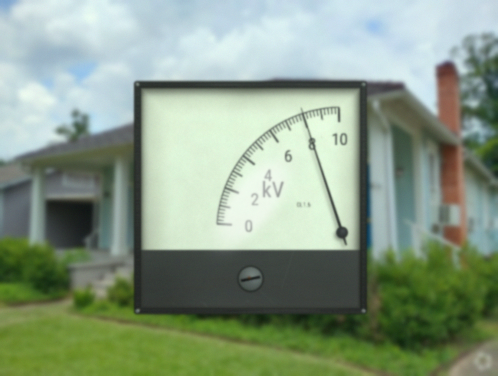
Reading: value=8 unit=kV
